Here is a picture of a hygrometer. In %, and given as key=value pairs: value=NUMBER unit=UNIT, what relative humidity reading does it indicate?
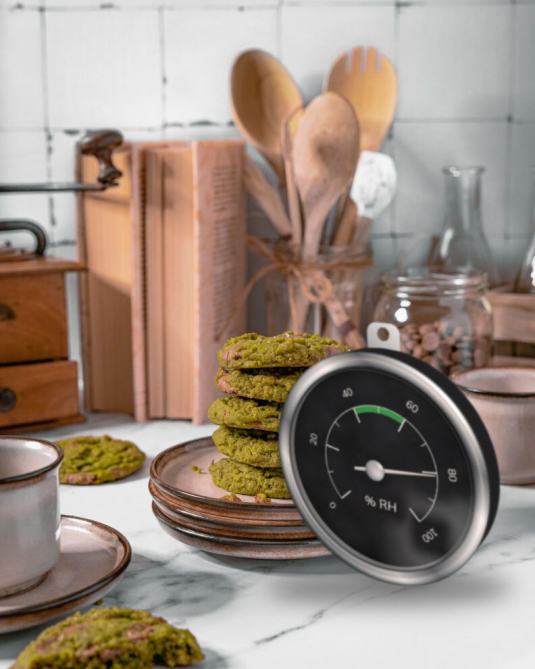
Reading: value=80 unit=%
